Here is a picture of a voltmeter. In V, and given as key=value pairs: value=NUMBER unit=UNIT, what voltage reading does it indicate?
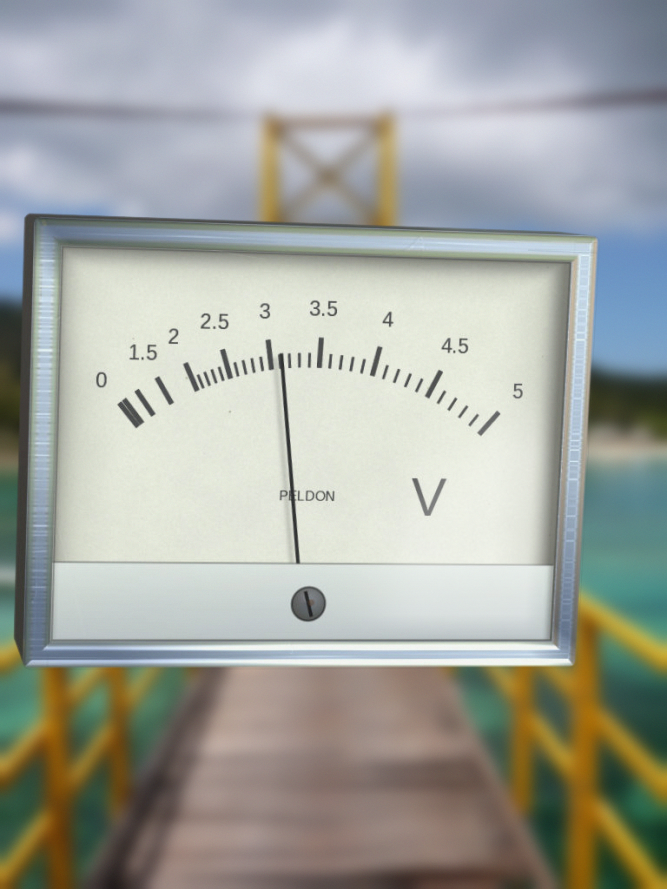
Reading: value=3.1 unit=V
